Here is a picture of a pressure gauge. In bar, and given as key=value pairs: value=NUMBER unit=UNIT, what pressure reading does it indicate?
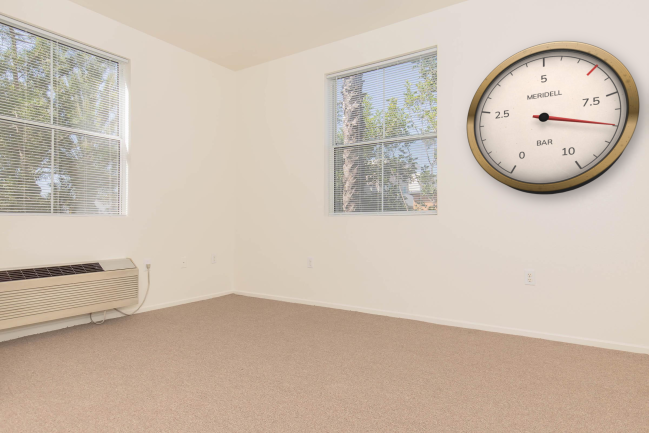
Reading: value=8.5 unit=bar
